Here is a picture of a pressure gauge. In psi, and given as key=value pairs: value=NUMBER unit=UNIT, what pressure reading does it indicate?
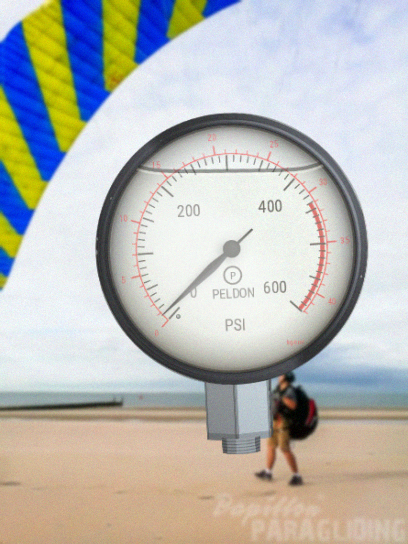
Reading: value=10 unit=psi
